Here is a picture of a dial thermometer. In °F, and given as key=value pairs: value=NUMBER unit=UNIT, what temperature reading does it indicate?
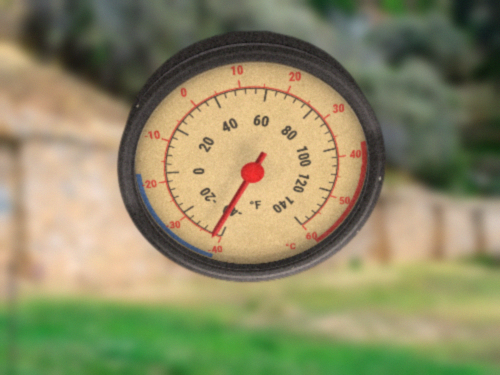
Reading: value=-36 unit=°F
